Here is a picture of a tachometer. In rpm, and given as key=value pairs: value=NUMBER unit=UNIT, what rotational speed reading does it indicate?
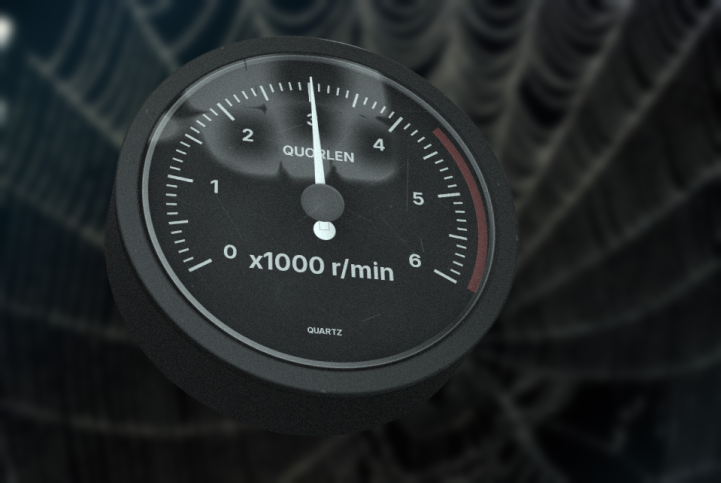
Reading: value=3000 unit=rpm
